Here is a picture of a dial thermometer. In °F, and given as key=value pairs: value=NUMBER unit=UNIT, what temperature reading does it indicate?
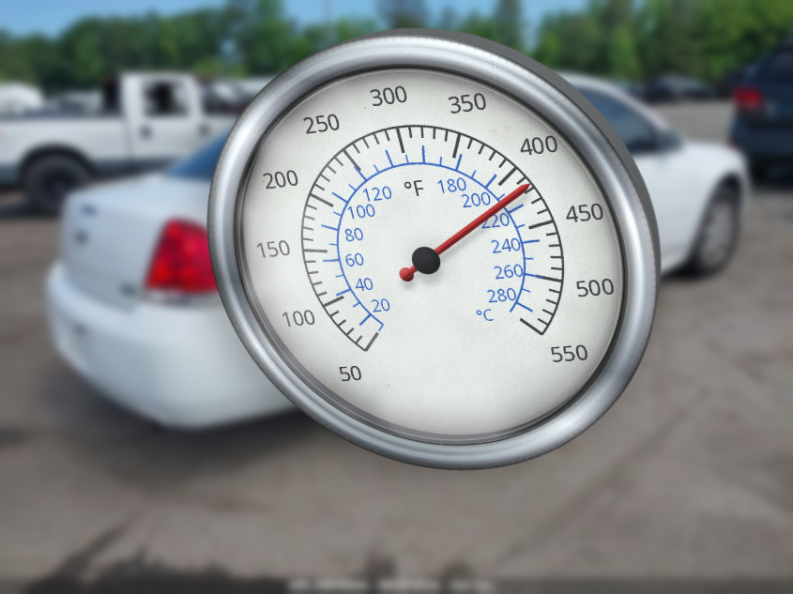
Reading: value=415 unit=°F
